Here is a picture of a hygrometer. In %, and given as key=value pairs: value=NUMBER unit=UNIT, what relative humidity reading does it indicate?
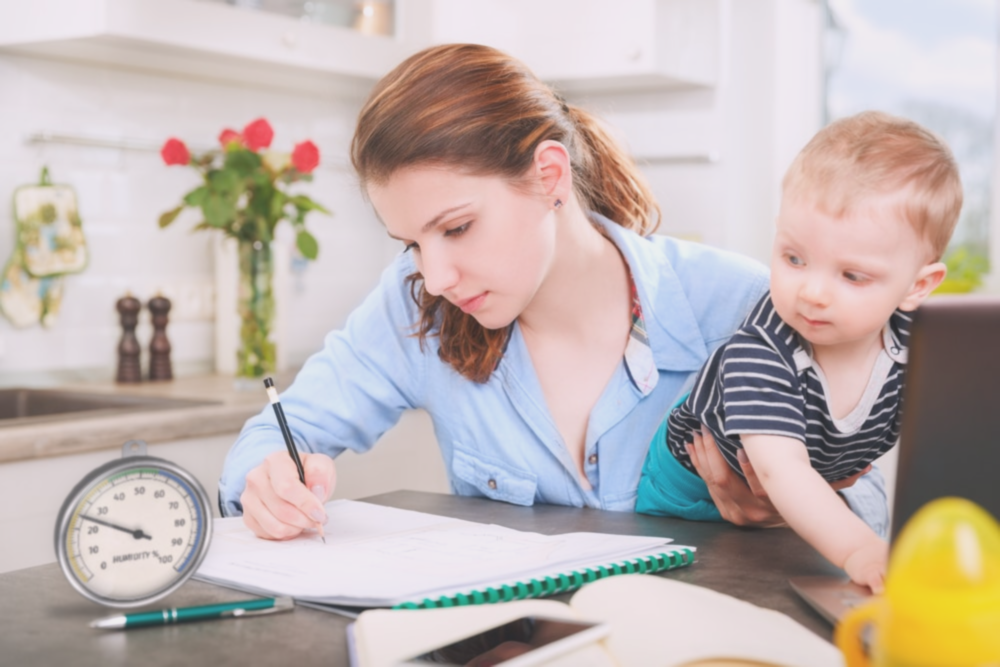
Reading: value=25 unit=%
